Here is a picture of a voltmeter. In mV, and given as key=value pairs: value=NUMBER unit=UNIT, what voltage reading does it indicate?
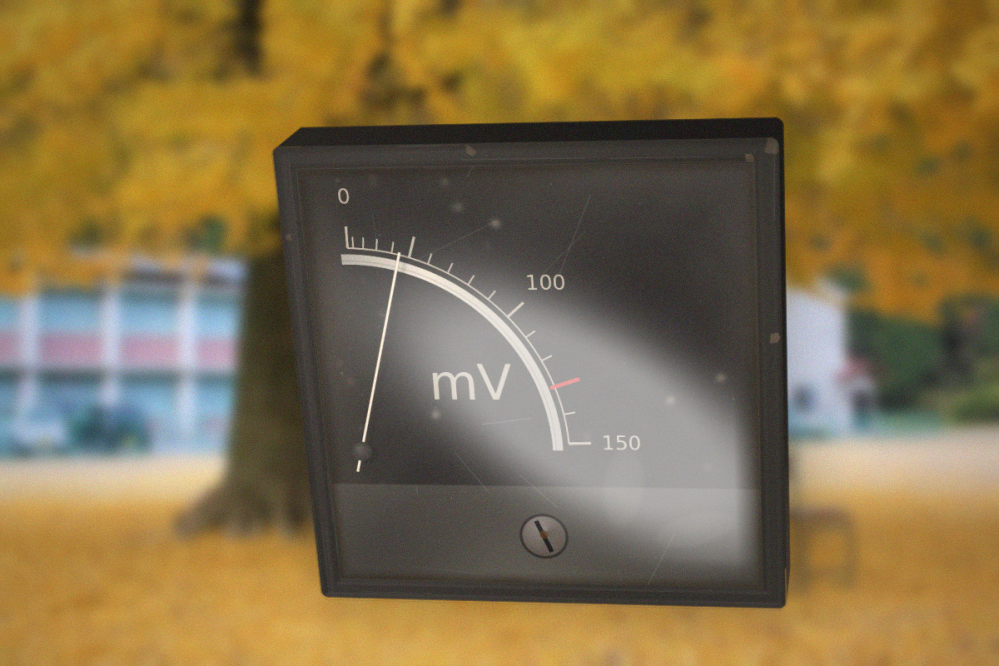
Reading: value=45 unit=mV
